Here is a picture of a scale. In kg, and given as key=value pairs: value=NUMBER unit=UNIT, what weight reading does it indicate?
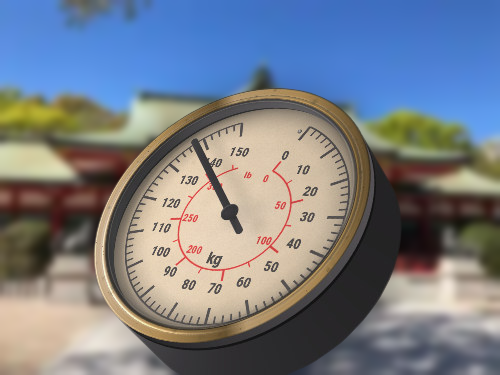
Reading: value=138 unit=kg
